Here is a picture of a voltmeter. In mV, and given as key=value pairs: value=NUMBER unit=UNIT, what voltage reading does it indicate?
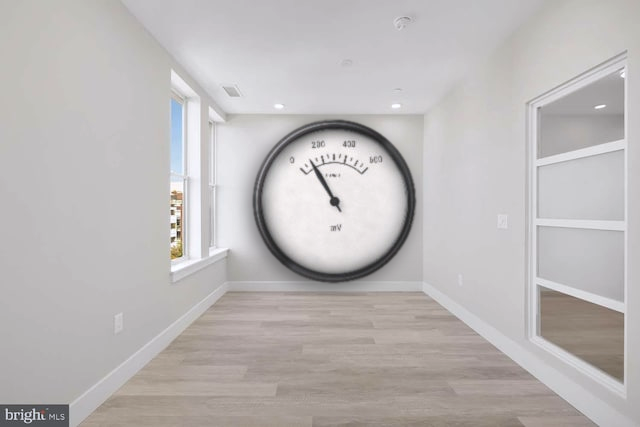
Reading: value=100 unit=mV
